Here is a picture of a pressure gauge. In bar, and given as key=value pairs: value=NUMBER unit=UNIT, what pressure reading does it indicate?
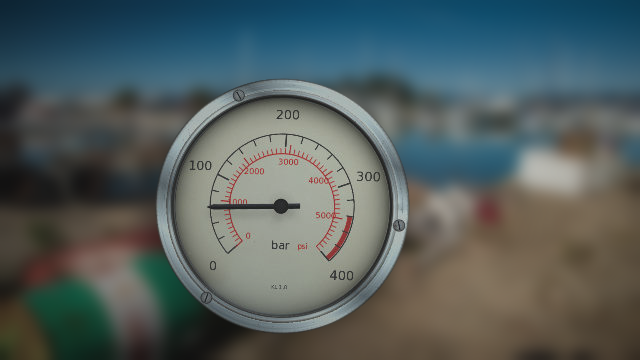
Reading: value=60 unit=bar
